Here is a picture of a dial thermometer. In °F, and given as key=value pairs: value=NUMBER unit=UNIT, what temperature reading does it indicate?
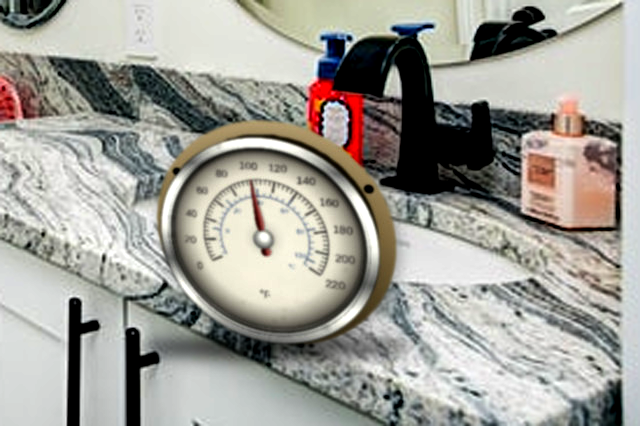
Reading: value=100 unit=°F
